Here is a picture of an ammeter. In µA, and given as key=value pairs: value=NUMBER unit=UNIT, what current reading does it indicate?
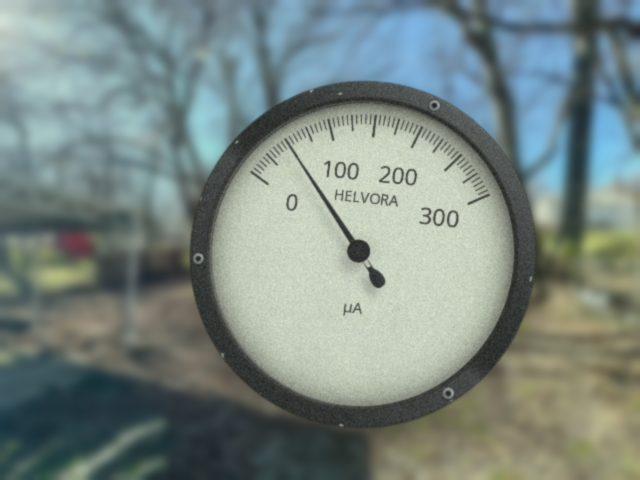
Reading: value=50 unit=µA
